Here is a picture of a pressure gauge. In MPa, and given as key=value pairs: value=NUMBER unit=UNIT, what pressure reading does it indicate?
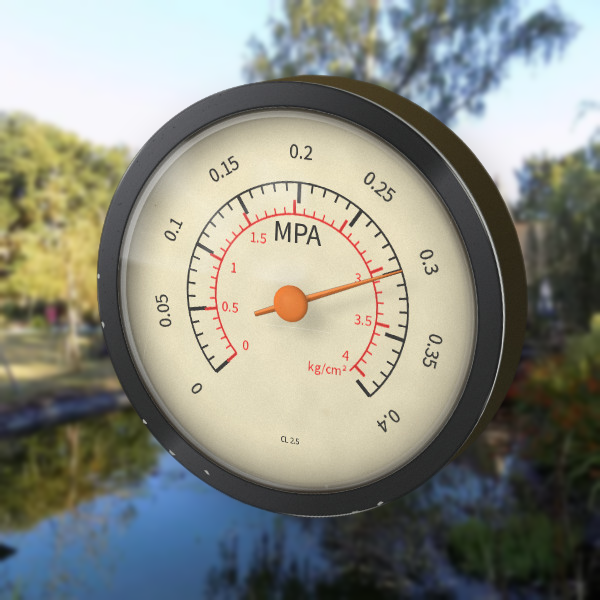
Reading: value=0.3 unit=MPa
